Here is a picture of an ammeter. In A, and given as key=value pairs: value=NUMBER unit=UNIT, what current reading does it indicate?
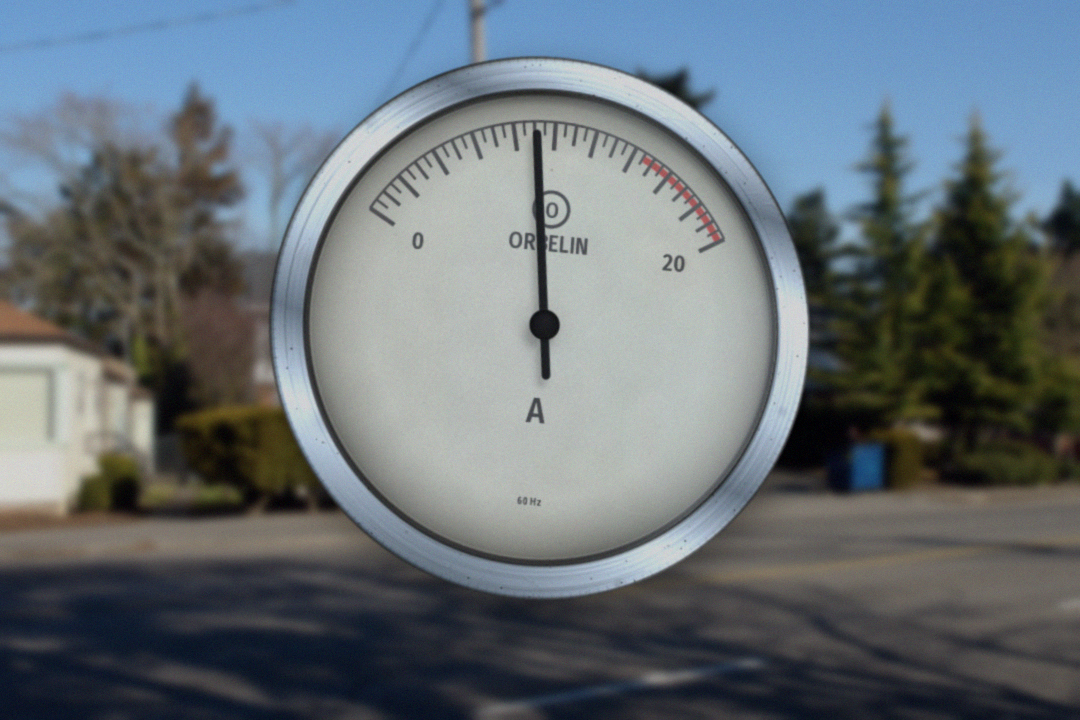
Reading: value=9 unit=A
